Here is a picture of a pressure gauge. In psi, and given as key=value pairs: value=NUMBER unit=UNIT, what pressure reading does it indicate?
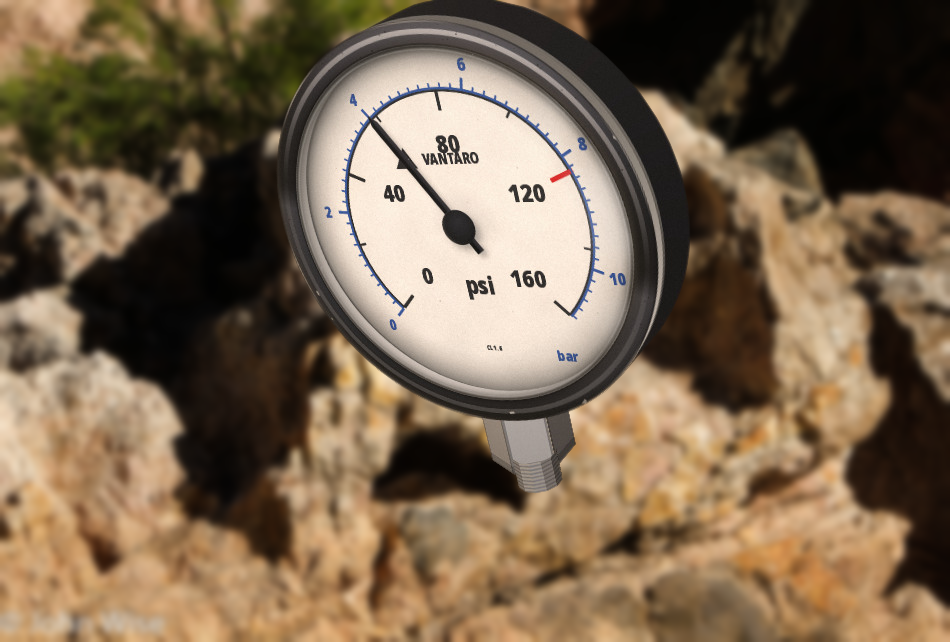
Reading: value=60 unit=psi
